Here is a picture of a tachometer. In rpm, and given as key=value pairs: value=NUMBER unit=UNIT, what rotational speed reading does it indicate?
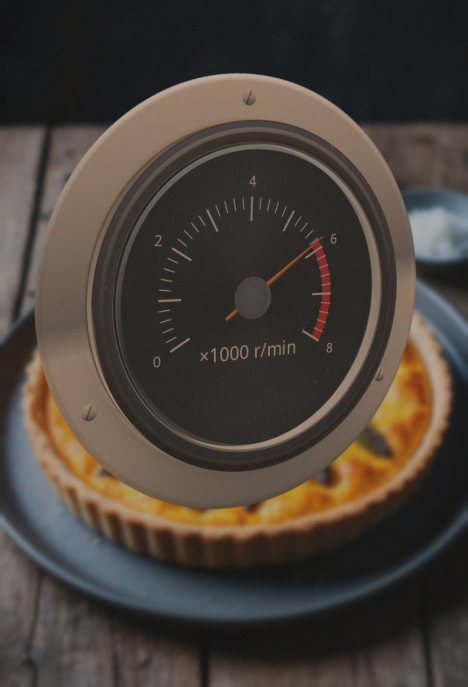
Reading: value=5800 unit=rpm
